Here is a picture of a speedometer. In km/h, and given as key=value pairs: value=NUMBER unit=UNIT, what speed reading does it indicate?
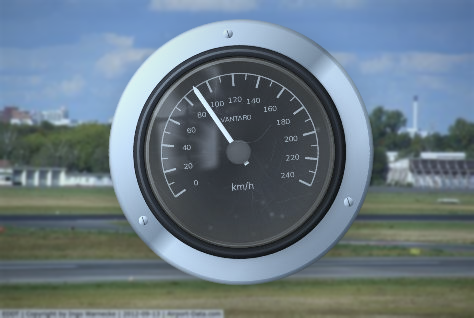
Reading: value=90 unit=km/h
